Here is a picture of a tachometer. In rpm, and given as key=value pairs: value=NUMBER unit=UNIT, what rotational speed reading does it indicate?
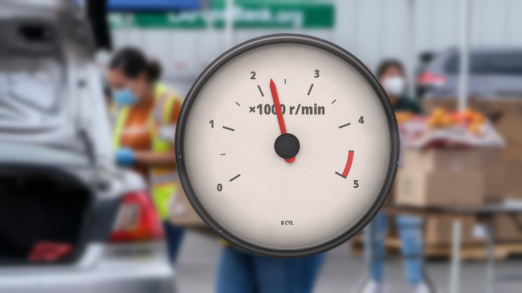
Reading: value=2250 unit=rpm
